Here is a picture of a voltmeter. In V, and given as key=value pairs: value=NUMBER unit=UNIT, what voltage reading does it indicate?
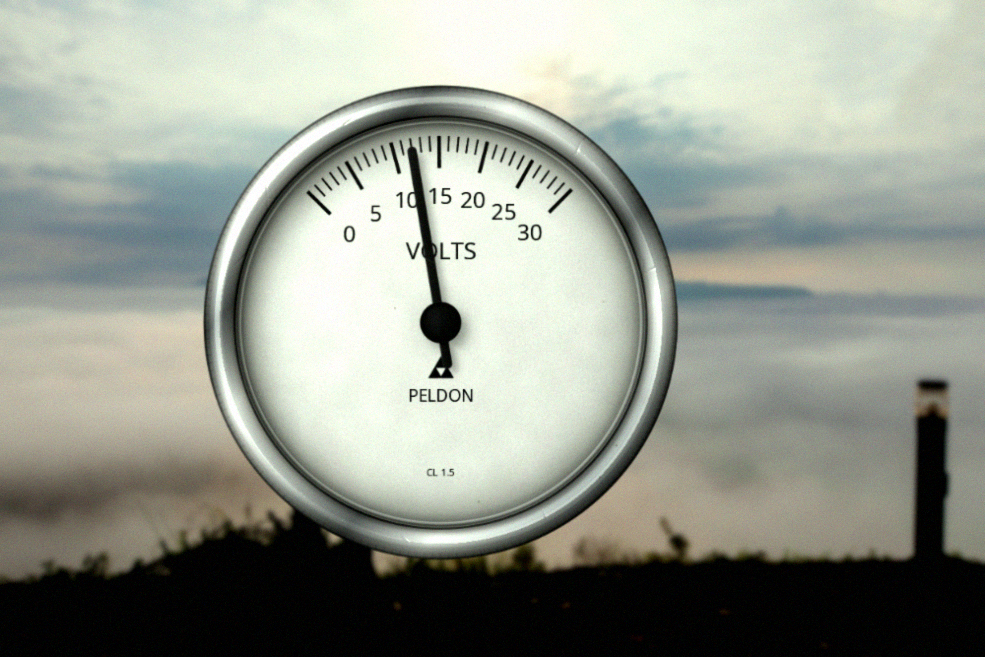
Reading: value=12 unit=V
